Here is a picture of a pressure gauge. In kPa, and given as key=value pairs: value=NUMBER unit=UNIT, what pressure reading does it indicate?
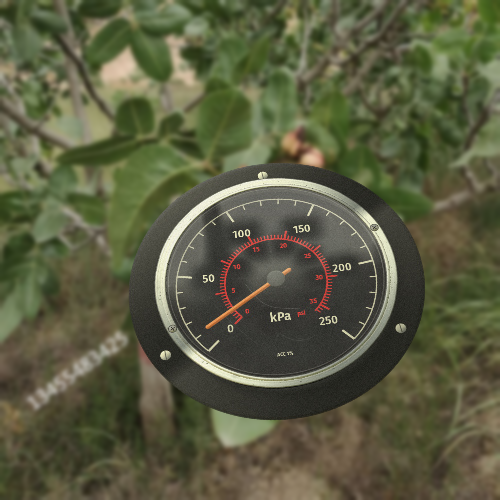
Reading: value=10 unit=kPa
